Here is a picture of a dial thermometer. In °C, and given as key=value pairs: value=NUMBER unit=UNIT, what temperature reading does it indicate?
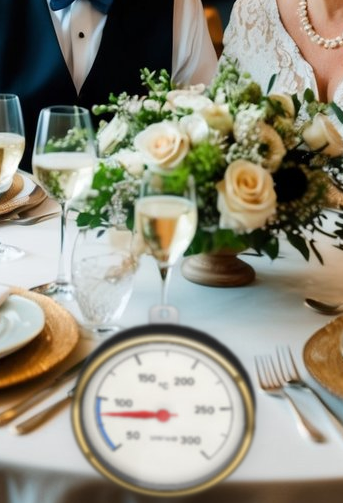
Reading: value=87.5 unit=°C
